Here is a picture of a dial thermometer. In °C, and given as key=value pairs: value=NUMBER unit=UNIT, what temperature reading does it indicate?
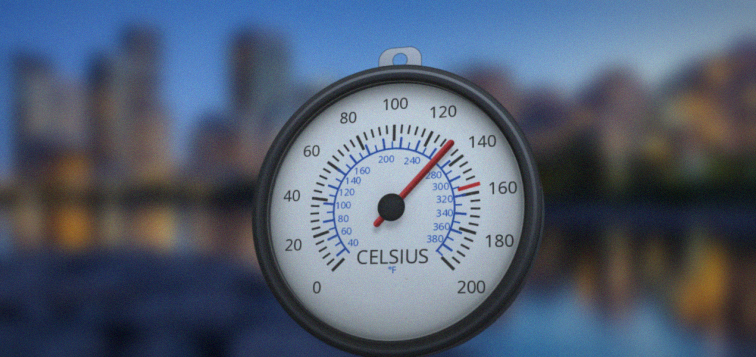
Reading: value=132 unit=°C
